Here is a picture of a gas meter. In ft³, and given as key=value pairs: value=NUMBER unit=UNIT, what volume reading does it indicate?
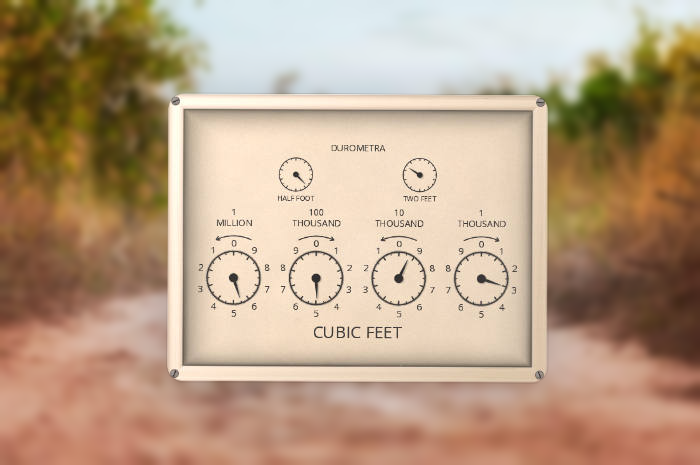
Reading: value=549300 unit=ft³
